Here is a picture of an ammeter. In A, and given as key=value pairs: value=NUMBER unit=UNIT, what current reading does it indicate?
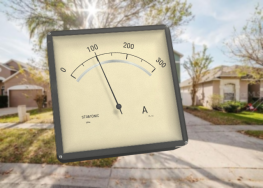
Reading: value=100 unit=A
